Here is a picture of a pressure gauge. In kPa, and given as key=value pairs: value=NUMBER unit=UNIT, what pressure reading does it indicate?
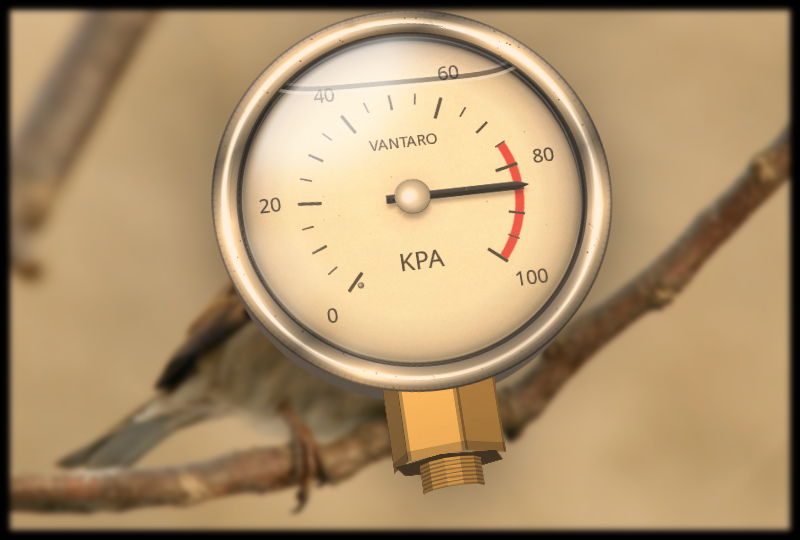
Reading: value=85 unit=kPa
